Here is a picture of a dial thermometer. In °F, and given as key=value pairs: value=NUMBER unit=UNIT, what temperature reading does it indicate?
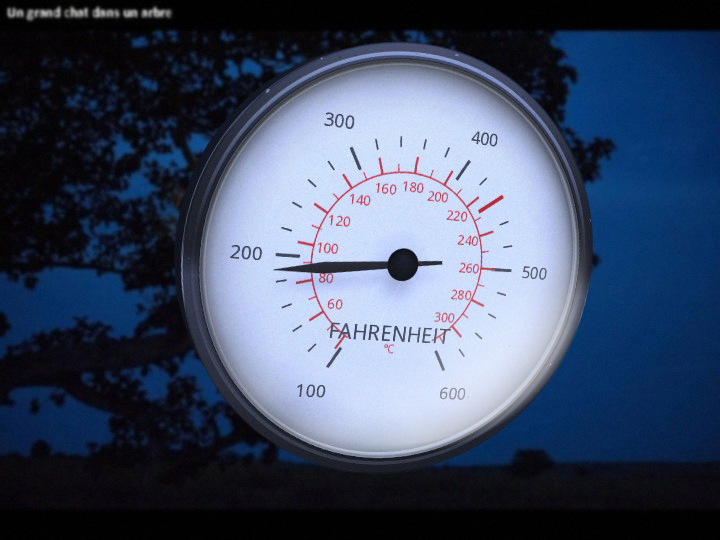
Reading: value=190 unit=°F
